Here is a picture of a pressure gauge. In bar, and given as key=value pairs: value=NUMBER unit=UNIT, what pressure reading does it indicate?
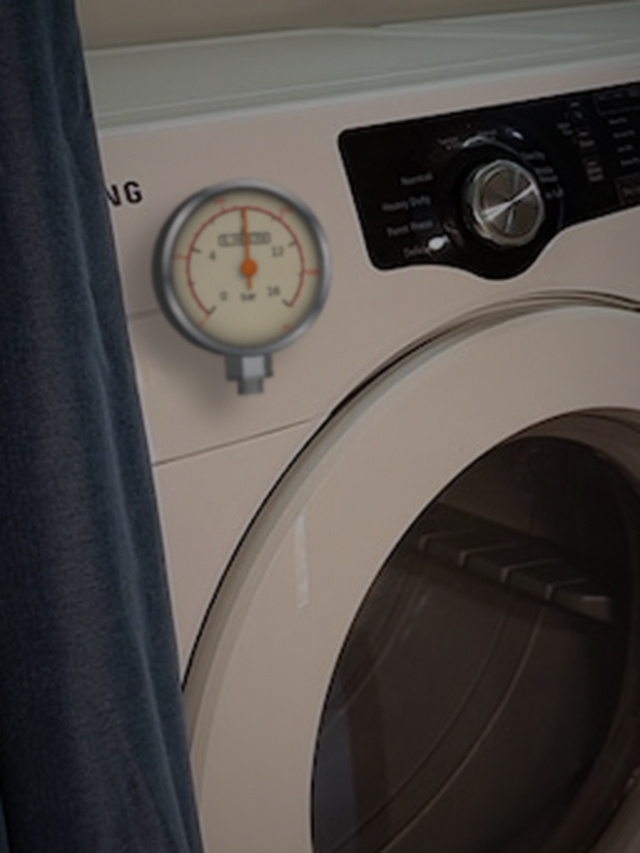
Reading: value=8 unit=bar
